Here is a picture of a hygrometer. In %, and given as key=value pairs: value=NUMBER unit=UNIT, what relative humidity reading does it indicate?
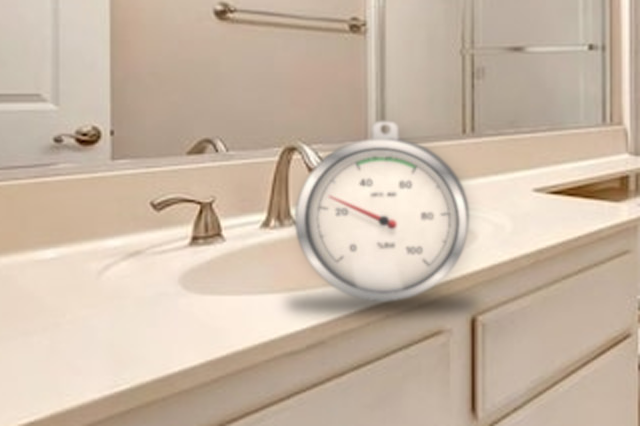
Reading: value=25 unit=%
